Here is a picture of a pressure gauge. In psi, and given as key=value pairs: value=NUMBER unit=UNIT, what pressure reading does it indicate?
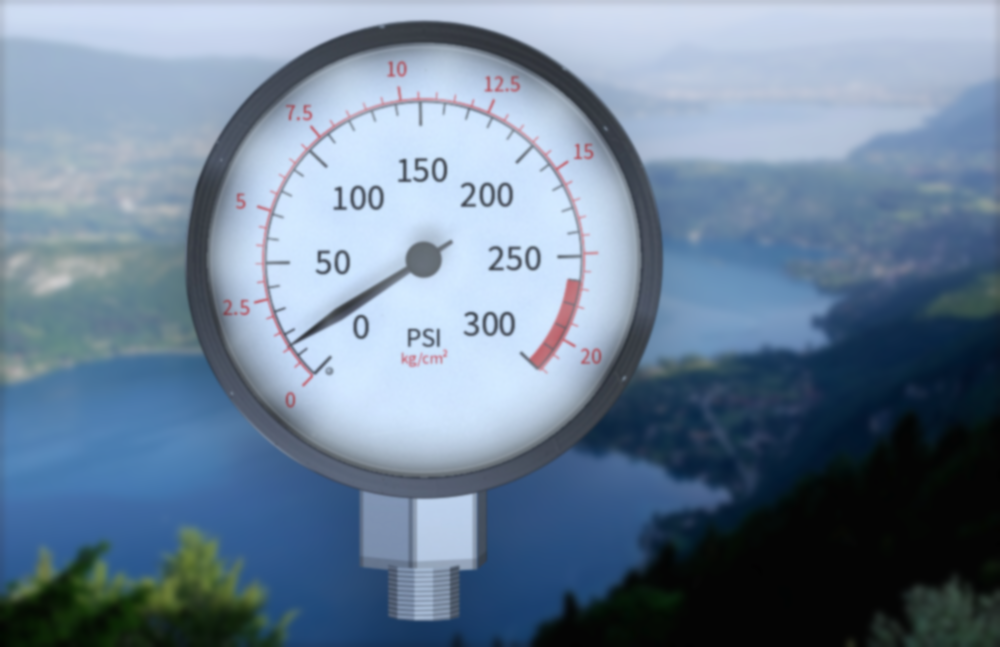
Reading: value=15 unit=psi
